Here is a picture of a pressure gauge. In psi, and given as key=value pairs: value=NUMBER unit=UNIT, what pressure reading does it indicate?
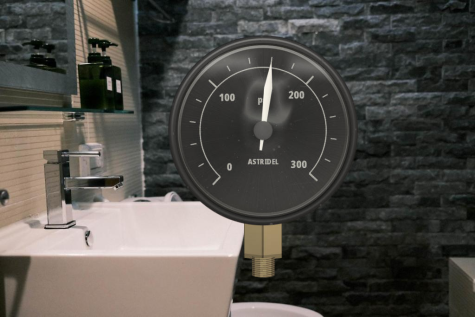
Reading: value=160 unit=psi
